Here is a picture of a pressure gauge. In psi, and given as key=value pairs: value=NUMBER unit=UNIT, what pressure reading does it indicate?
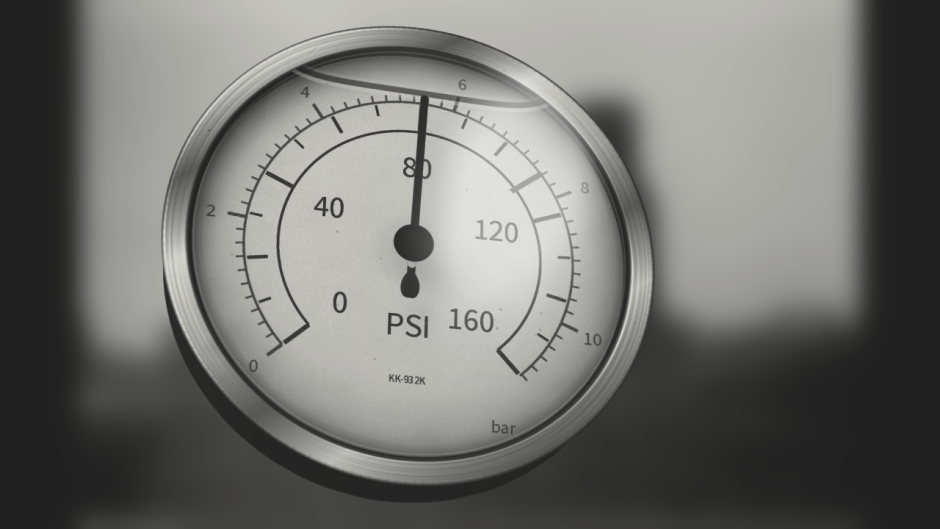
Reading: value=80 unit=psi
